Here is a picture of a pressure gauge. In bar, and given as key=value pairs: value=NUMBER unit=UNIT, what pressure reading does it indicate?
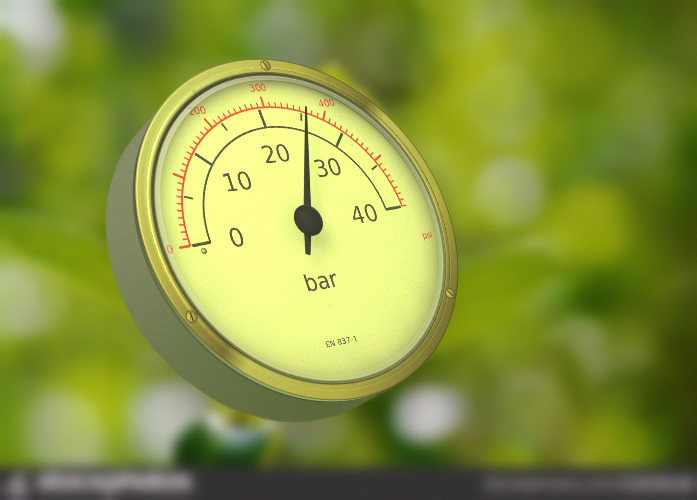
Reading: value=25 unit=bar
